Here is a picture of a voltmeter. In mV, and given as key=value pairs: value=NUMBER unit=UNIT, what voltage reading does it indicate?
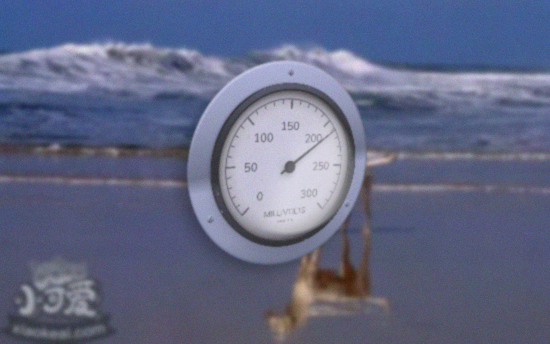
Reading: value=210 unit=mV
